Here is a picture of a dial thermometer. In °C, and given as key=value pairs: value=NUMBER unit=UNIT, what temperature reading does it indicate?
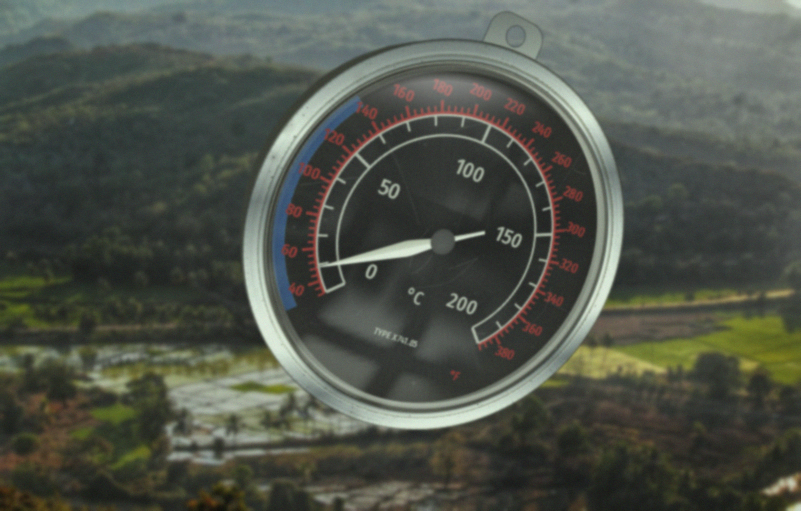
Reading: value=10 unit=°C
